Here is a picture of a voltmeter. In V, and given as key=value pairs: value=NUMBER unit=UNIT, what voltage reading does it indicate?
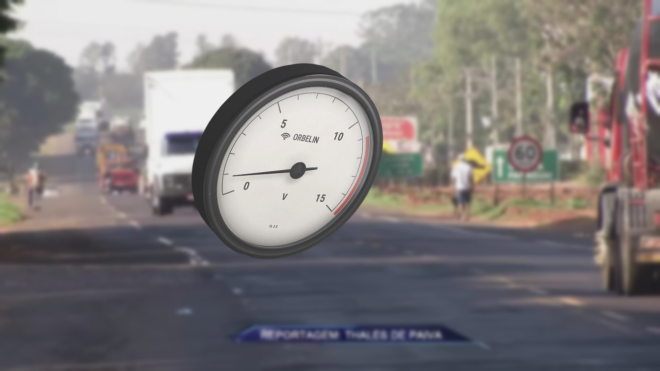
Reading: value=1 unit=V
